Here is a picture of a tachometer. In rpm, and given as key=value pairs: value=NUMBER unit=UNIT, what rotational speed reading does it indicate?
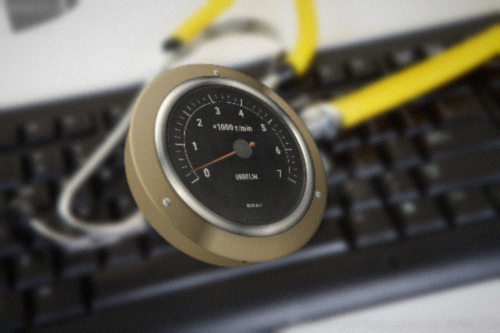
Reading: value=200 unit=rpm
